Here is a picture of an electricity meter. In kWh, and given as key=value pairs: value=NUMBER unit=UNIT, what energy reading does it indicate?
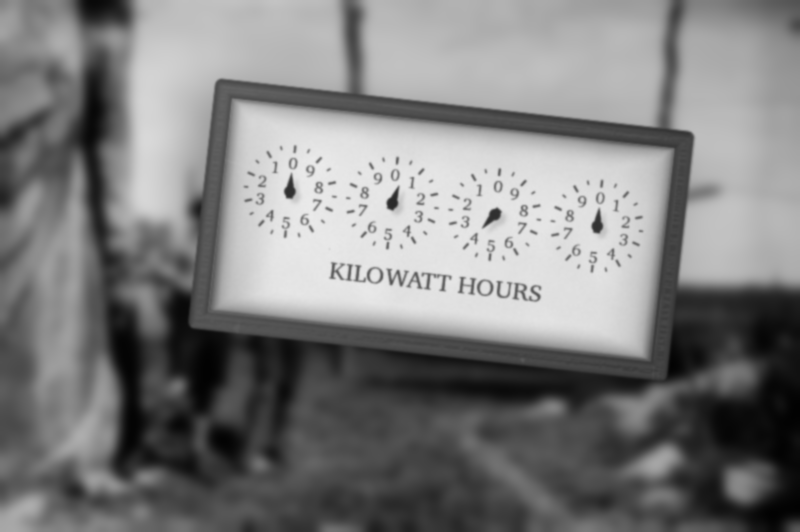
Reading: value=40 unit=kWh
